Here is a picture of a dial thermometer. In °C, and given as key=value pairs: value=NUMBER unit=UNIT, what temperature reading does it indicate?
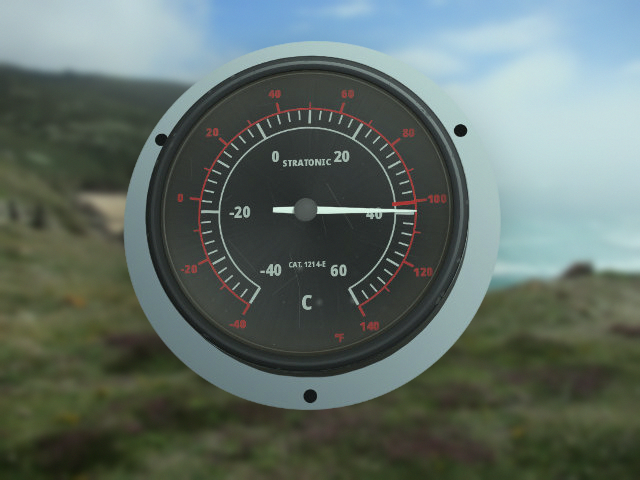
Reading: value=40 unit=°C
